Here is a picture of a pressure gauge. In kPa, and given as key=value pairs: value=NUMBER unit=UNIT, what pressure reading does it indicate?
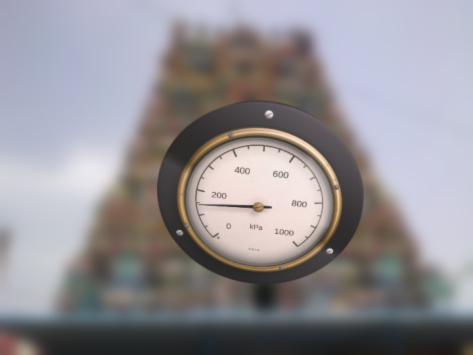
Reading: value=150 unit=kPa
